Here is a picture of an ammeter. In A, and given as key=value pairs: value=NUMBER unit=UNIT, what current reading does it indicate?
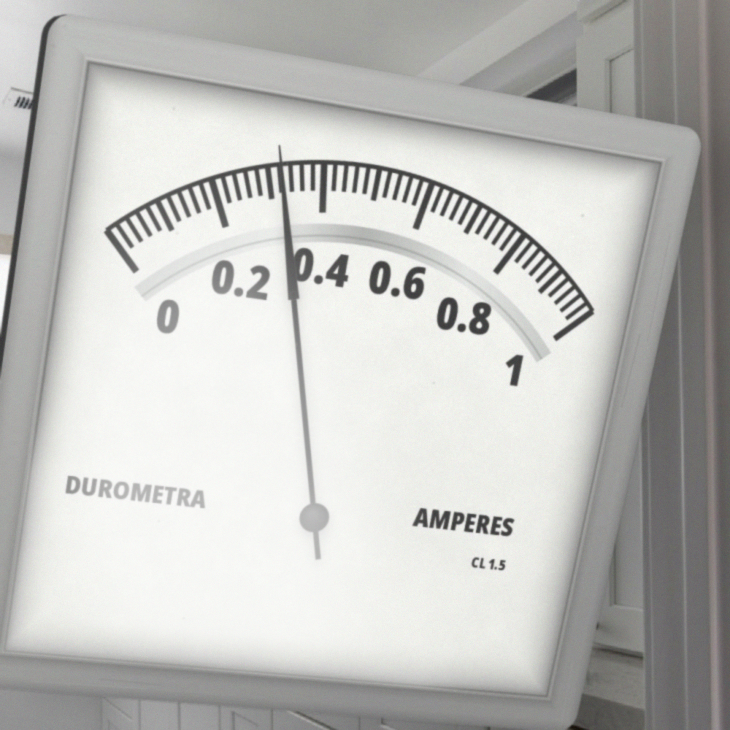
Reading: value=0.32 unit=A
